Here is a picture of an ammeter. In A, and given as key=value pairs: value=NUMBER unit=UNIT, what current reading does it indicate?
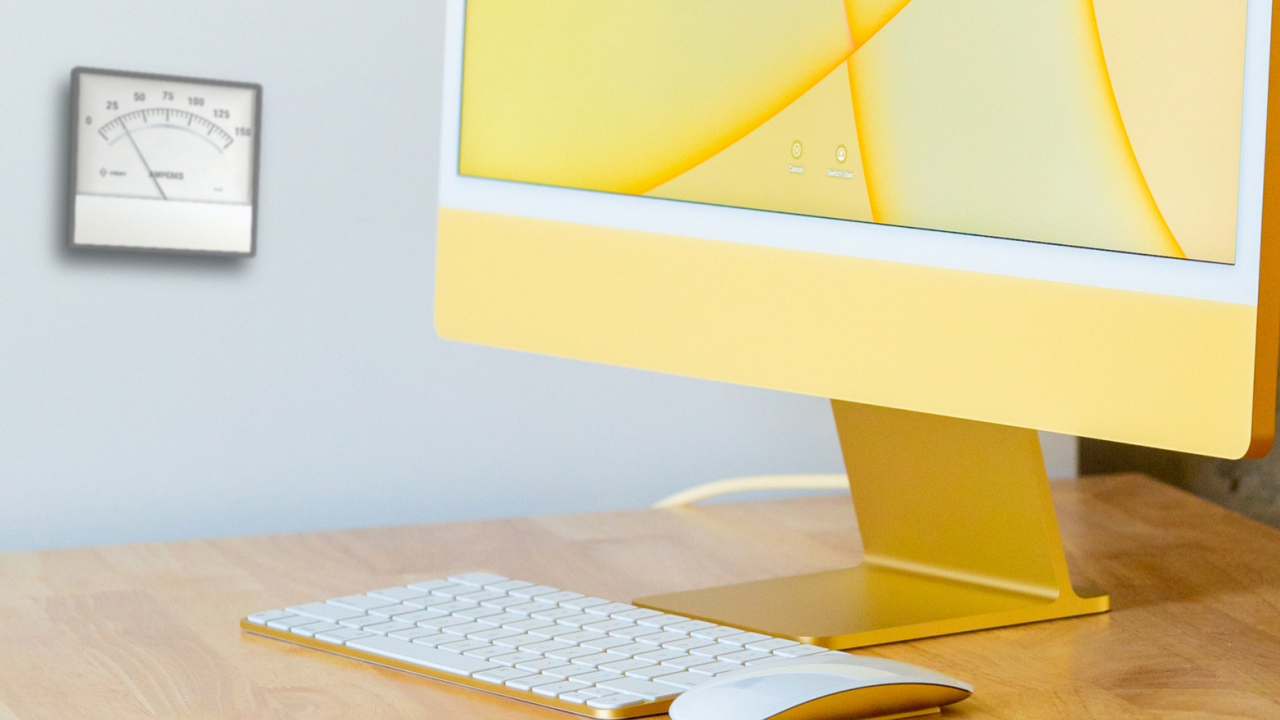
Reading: value=25 unit=A
